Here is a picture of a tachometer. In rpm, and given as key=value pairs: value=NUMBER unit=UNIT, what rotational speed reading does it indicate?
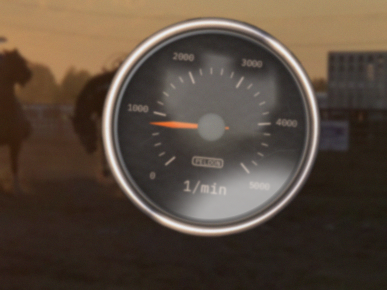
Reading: value=800 unit=rpm
